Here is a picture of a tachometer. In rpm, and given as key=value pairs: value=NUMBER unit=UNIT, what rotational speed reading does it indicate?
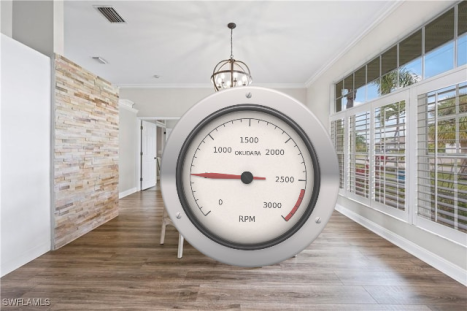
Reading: value=500 unit=rpm
